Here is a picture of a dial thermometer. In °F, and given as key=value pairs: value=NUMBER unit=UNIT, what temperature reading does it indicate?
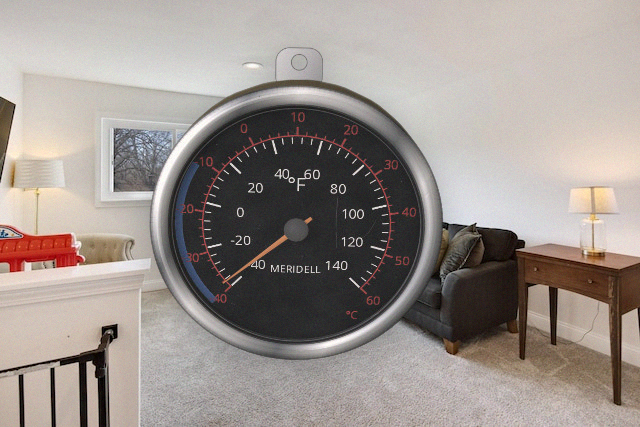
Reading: value=-36 unit=°F
